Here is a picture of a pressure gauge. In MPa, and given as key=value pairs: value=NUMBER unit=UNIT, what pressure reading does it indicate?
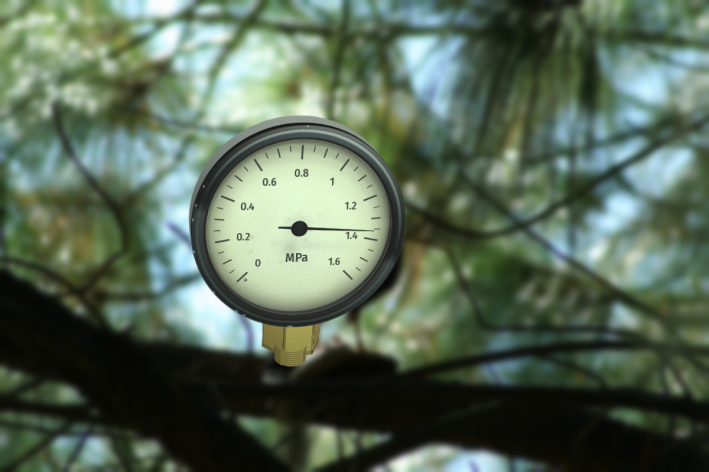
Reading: value=1.35 unit=MPa
